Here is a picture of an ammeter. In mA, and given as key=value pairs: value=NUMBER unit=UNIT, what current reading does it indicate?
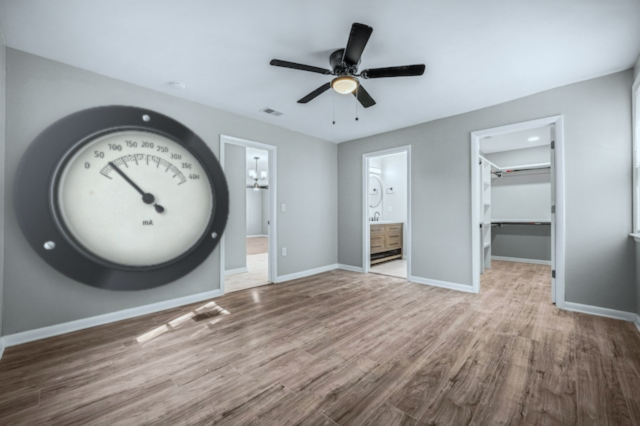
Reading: value=50 unit=mA
